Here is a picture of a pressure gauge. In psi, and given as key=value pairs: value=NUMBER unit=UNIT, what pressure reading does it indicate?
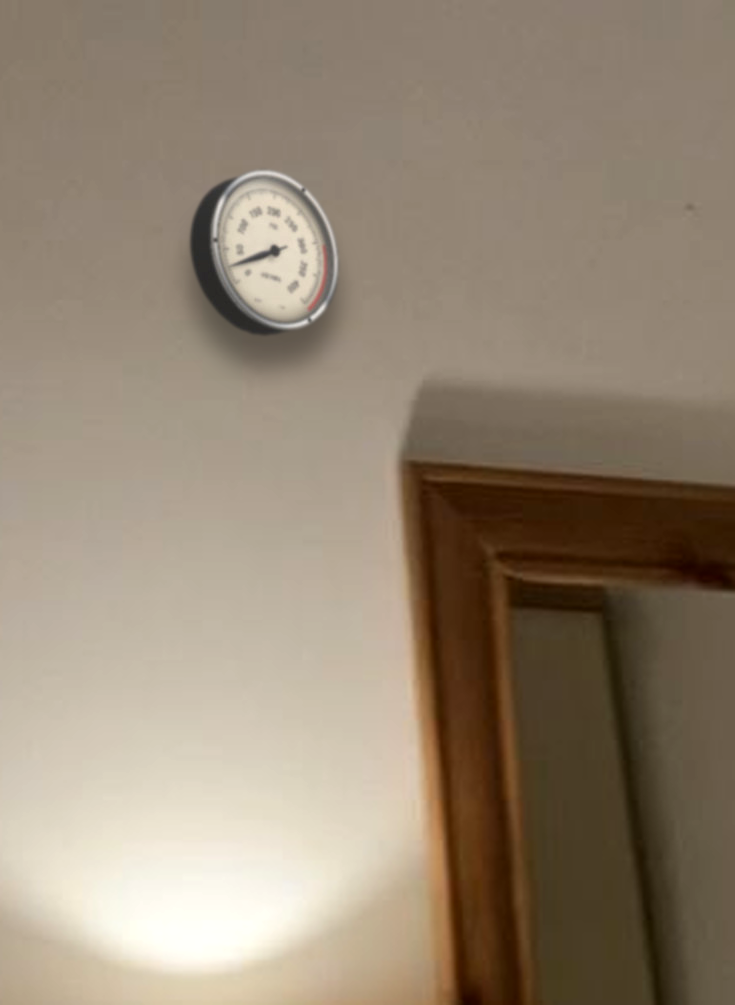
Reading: value=25 unit=psi
